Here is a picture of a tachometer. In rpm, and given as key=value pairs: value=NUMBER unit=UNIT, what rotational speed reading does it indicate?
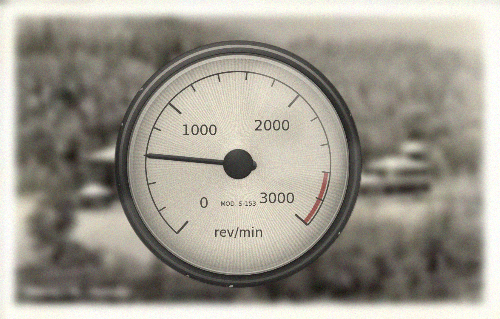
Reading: value=600 unit=rpm
